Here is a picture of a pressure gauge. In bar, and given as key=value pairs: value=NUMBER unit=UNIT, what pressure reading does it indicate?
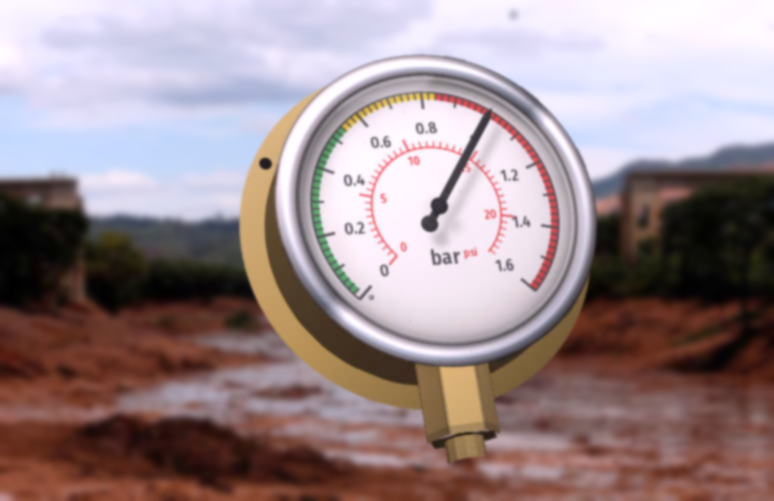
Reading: value=1 unit=bar
